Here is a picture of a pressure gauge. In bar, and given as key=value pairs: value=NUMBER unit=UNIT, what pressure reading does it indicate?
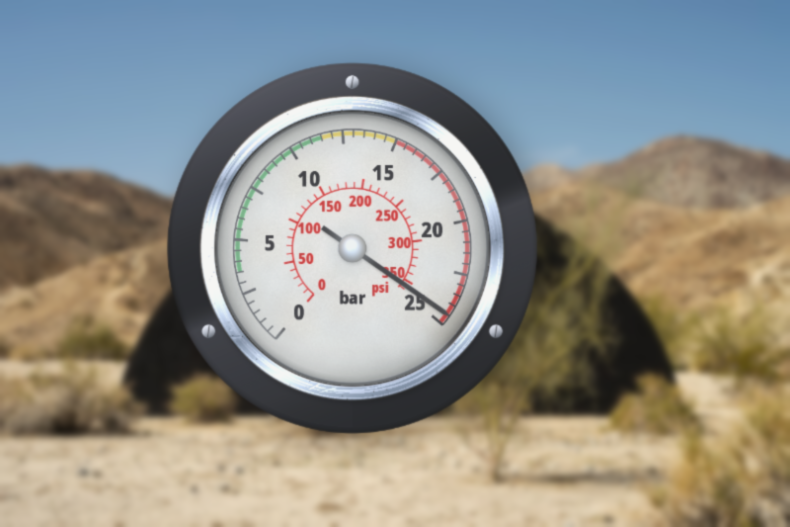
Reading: value=24.5 unit=bar
